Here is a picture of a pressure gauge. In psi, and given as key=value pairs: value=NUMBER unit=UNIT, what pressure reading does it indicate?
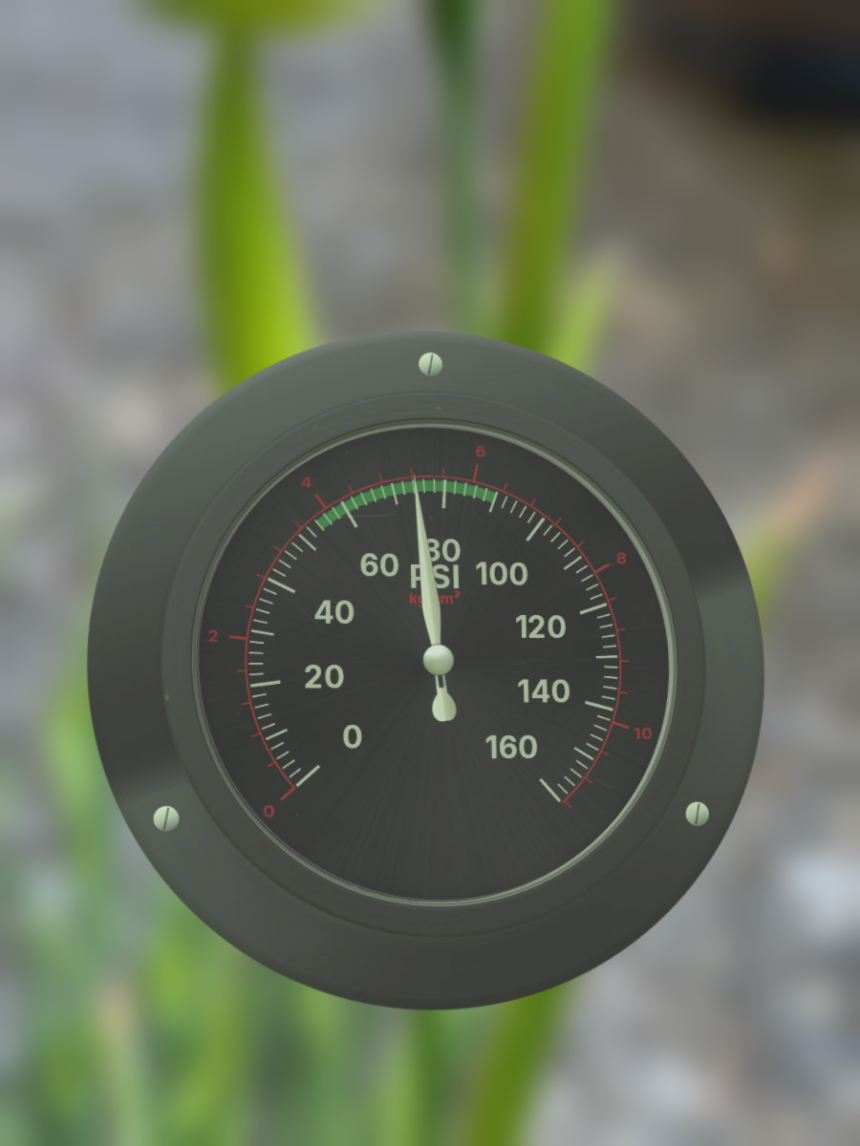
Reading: value=74 unit=psi
